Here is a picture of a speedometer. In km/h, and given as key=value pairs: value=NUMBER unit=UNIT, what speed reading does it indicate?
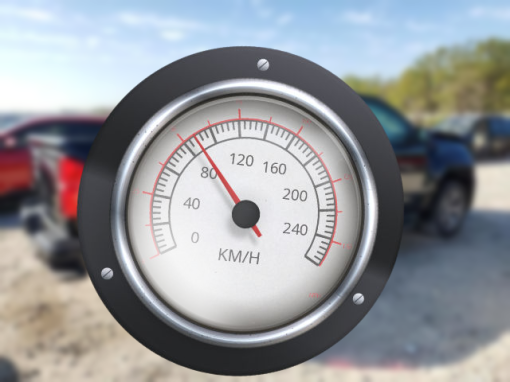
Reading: value=88 unit=km/h
